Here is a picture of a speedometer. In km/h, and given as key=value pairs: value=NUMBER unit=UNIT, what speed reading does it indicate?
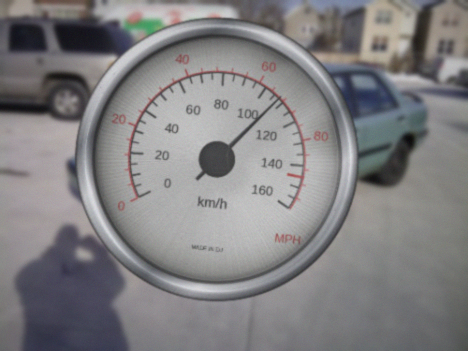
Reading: value=107.5 unit=km/h
